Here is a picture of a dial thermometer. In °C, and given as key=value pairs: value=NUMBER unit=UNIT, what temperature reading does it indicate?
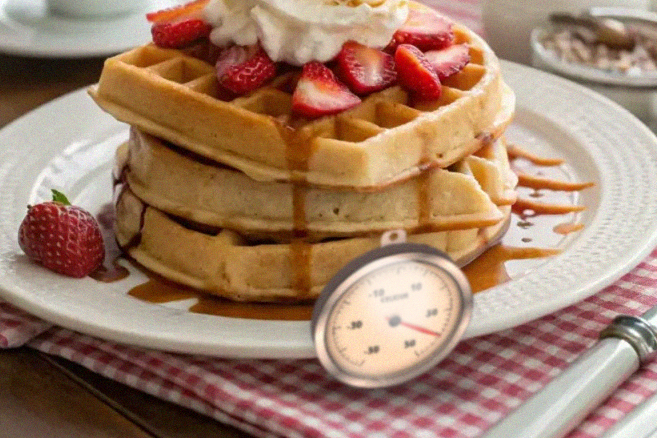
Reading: value=40 unit=°C
